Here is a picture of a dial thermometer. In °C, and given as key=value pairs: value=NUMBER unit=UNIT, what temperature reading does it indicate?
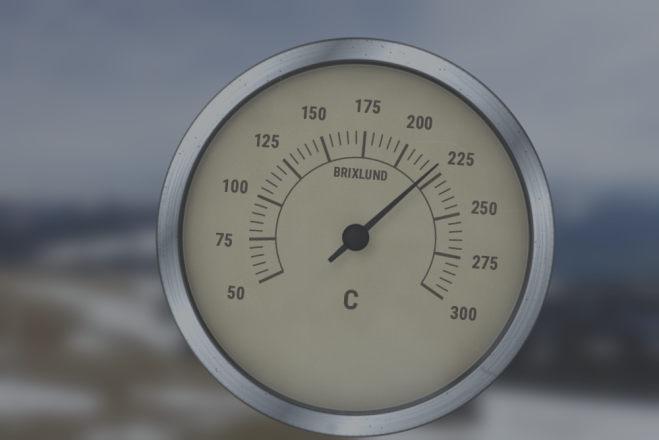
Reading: value=220 unit=°C
